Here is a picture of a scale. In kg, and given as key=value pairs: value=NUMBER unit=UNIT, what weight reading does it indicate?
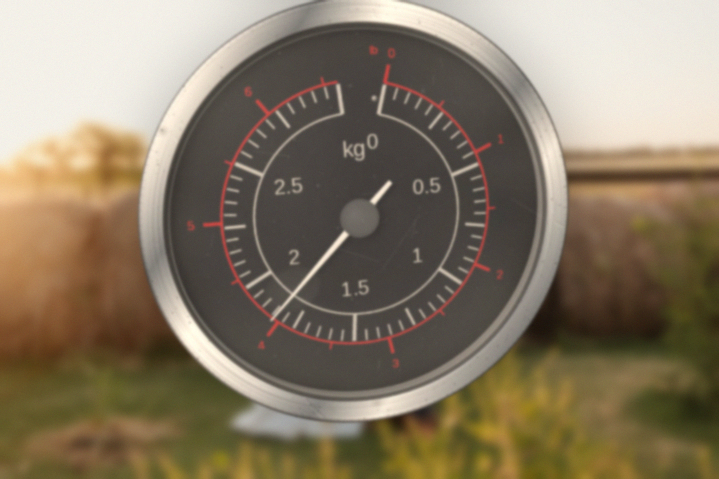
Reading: value=1.85 unit=kg
